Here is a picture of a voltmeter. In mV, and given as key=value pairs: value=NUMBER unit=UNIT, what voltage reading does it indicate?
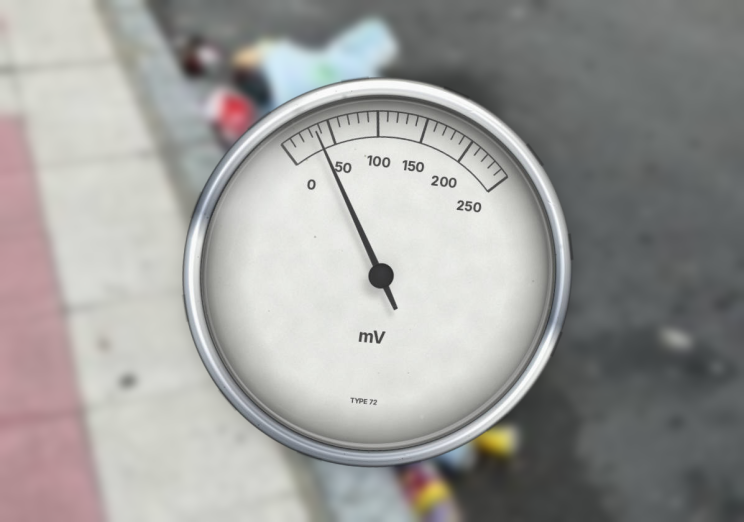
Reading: value=35 unit=mV
